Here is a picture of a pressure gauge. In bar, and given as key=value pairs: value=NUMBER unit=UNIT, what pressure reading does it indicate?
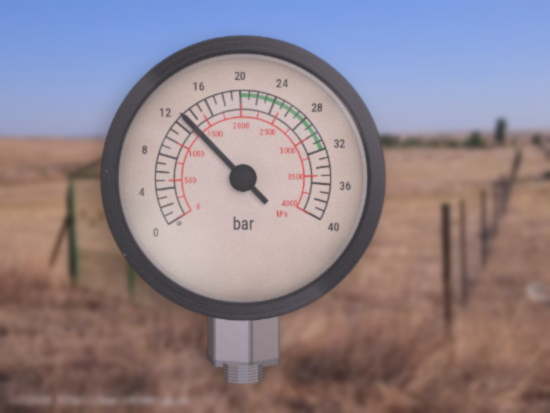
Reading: value=13 unit=bar
